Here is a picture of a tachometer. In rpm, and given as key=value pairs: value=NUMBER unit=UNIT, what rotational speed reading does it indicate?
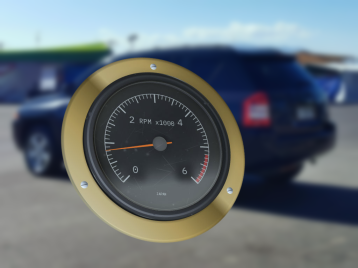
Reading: value=800 unit=rpm
